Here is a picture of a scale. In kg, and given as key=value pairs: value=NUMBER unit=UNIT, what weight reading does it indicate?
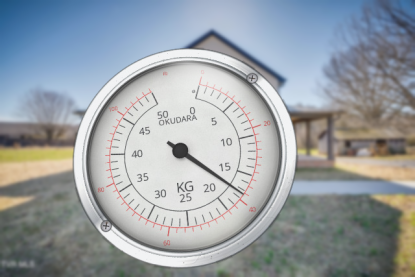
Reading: value=17.5 unit=kg
